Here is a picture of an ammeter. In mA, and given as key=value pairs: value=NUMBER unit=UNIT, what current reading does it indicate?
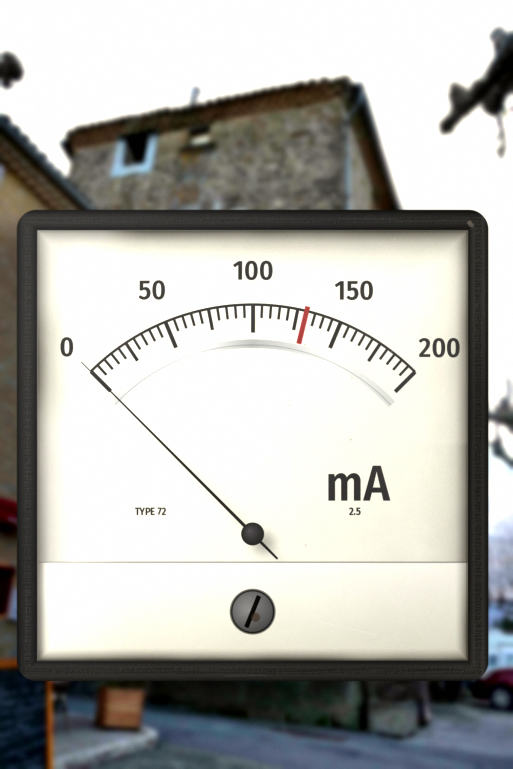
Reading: value=0 unit=mA
